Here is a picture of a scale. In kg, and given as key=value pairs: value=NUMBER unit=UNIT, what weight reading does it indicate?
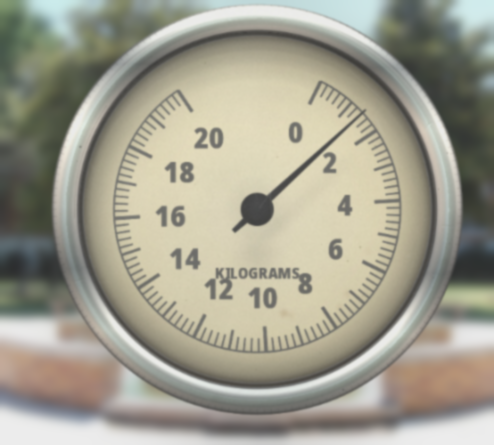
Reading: value=1.4 unit=kg
